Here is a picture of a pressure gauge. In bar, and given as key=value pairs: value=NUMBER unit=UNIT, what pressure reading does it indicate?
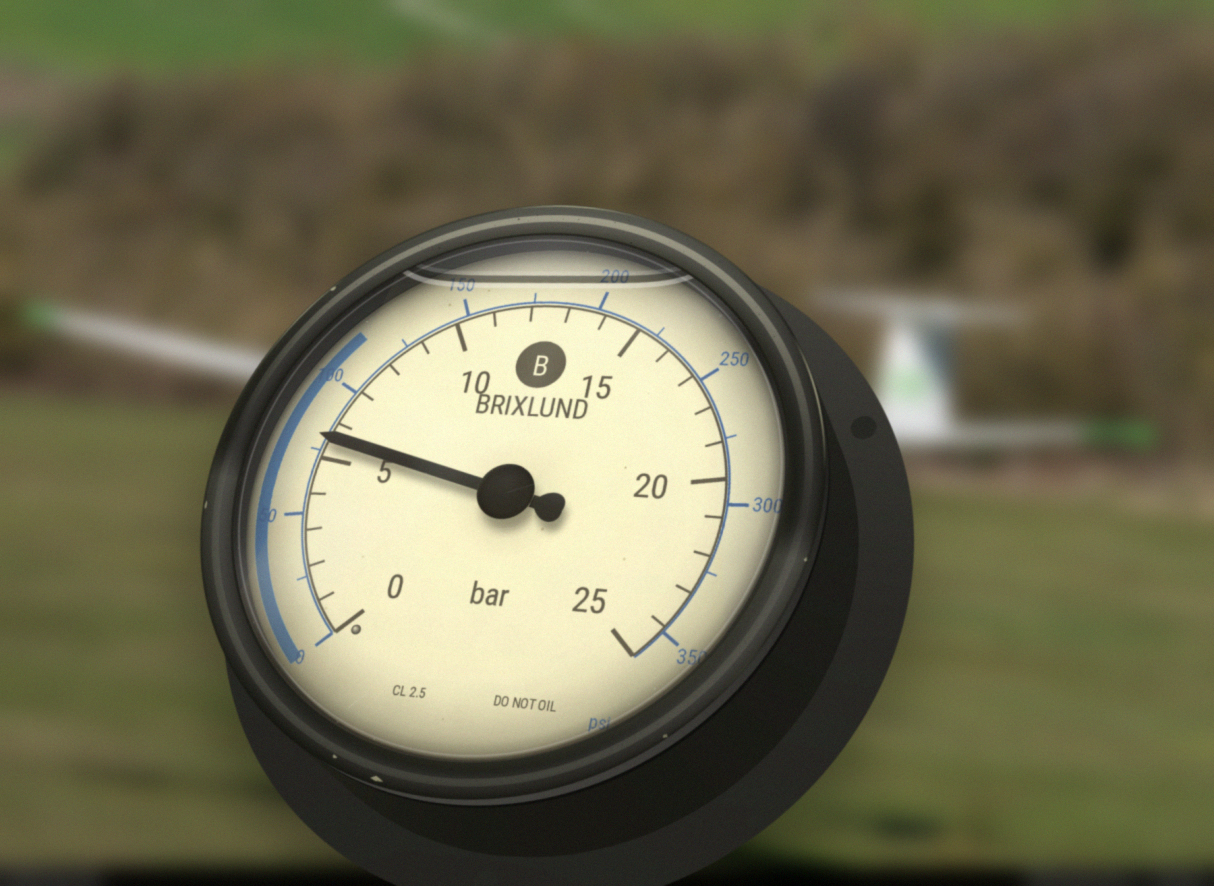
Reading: value=5.5 unit=bar
